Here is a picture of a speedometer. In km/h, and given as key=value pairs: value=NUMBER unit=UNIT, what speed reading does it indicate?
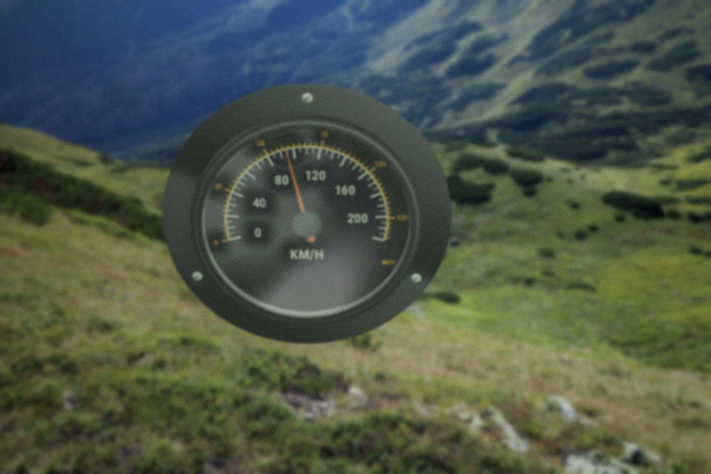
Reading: value=95 unit=km/h
